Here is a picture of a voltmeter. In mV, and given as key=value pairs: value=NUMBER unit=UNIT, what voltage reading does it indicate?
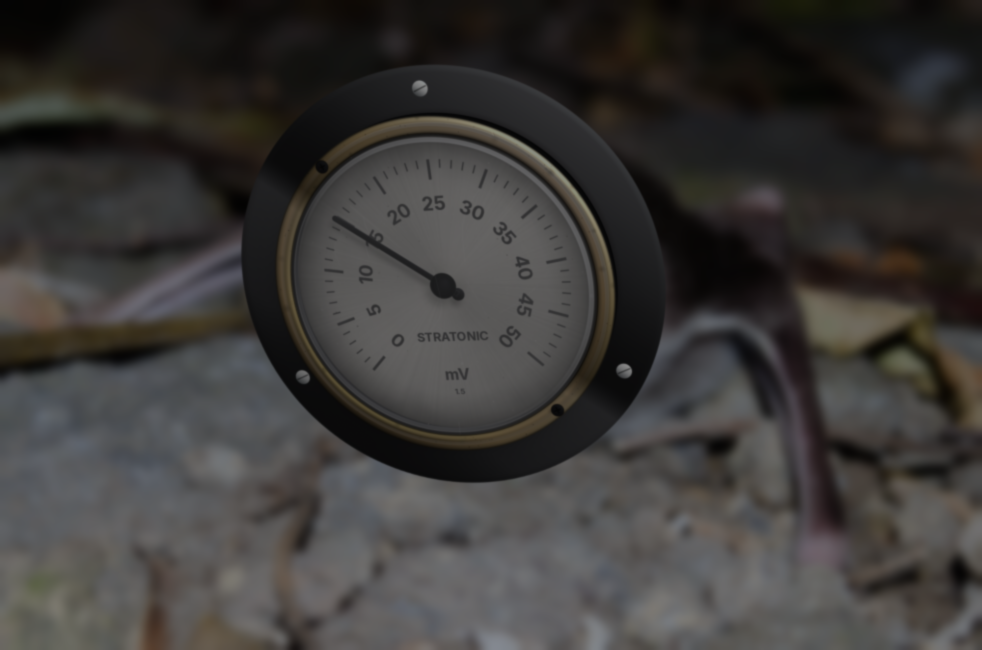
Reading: value=15 unit=mV
